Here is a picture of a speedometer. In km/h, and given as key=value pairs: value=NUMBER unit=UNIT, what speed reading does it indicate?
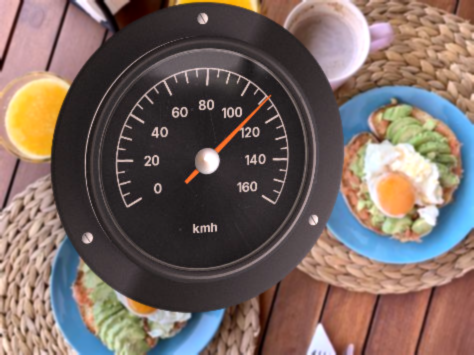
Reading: value=110 unit=km/h
